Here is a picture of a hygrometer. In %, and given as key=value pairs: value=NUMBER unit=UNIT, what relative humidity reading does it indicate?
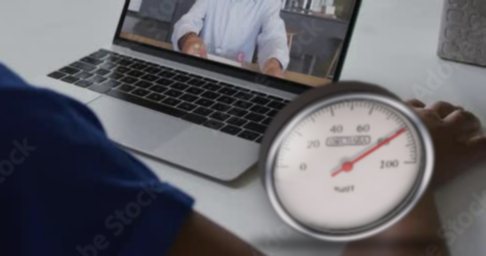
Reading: value=80 unit=%
